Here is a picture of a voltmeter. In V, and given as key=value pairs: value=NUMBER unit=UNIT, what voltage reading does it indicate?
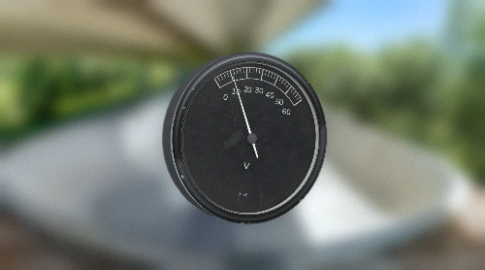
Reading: value=10 unit=V
